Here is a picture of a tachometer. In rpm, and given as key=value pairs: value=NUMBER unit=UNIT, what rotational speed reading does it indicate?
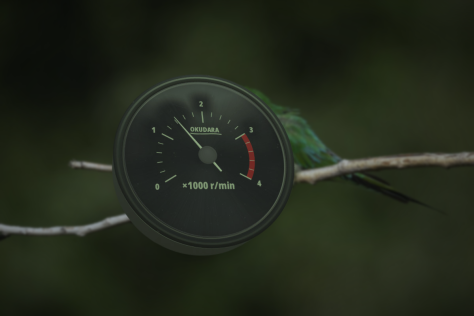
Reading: value=1400 unit=rpm
